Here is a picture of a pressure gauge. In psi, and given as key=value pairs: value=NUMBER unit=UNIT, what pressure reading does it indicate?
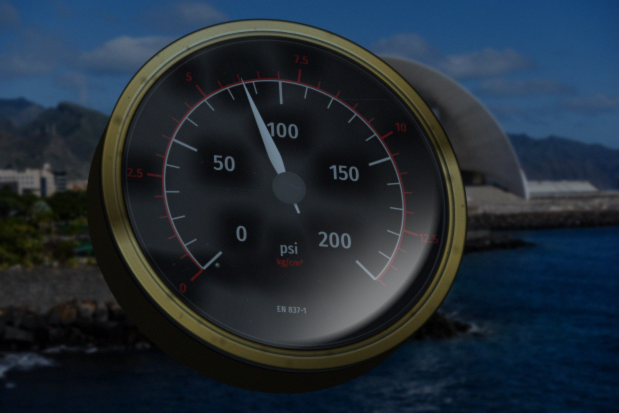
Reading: value=85 unit=psi
